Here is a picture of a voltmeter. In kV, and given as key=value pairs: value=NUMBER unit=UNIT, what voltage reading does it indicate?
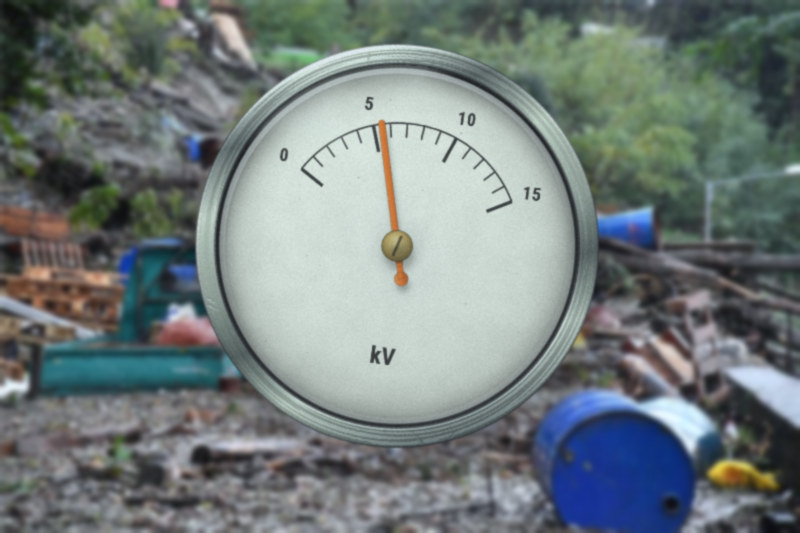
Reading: value=5.5 unit=kV
